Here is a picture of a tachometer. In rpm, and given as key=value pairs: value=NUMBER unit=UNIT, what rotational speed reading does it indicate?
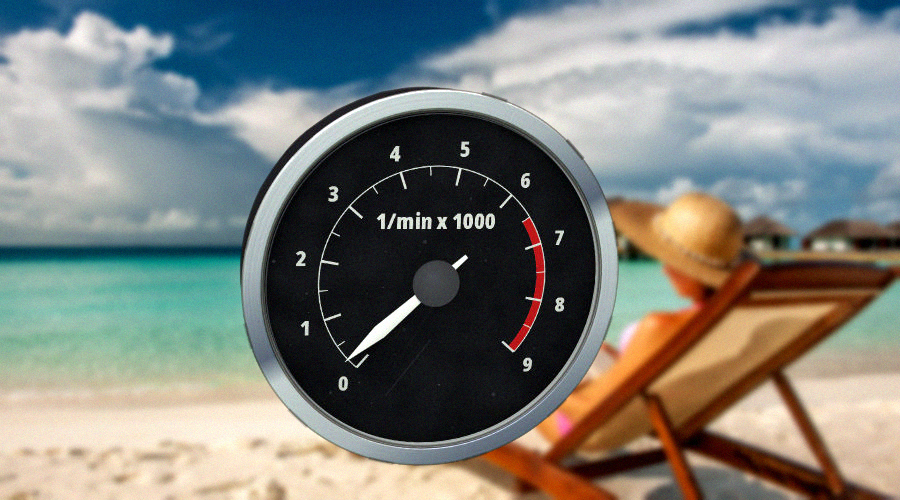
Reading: value=250 unit=rpm
